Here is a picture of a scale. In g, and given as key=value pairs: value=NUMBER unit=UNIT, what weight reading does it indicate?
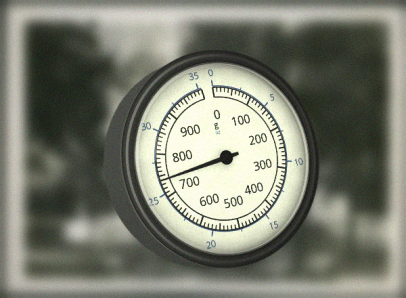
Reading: value=740 unit=g
